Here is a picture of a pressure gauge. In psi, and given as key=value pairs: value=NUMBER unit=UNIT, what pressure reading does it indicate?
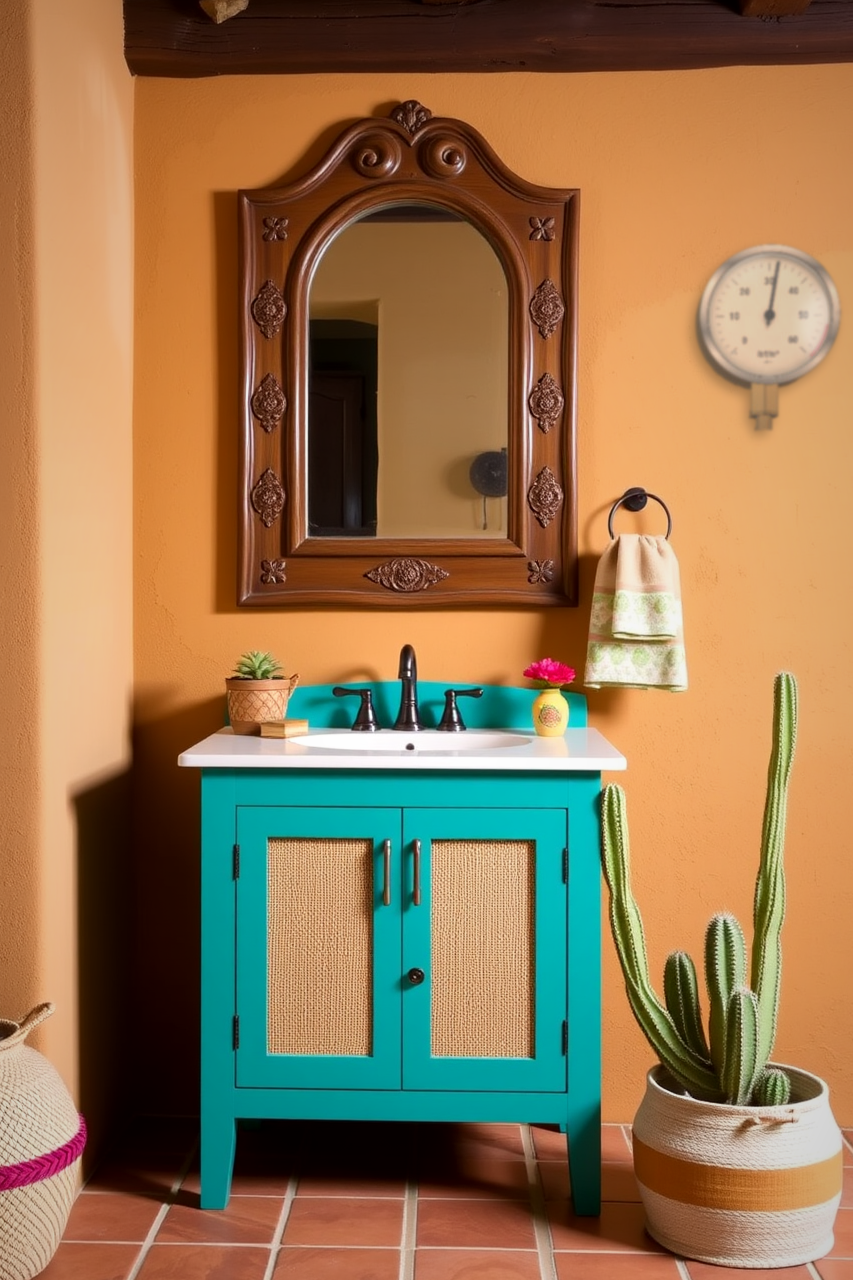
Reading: value=32 unit=psi
